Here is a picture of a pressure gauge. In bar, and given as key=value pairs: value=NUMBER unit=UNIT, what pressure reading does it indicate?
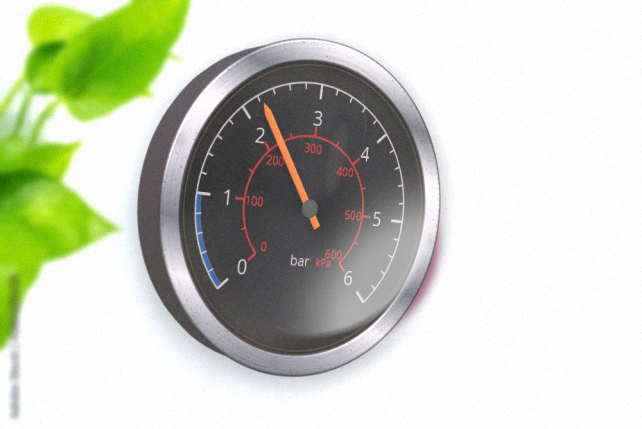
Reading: value=2.2 unit=bar
